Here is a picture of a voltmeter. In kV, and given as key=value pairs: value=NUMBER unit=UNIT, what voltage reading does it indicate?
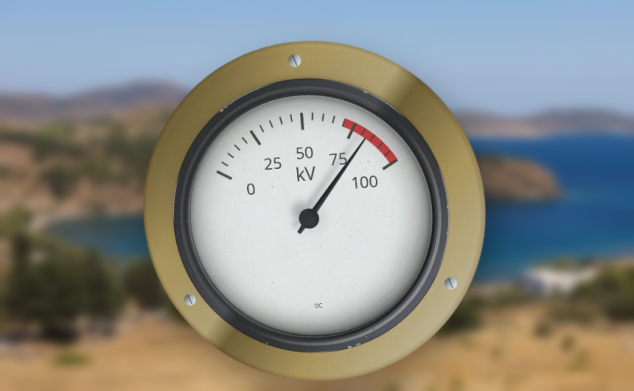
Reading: value=82.5 unit=kV
